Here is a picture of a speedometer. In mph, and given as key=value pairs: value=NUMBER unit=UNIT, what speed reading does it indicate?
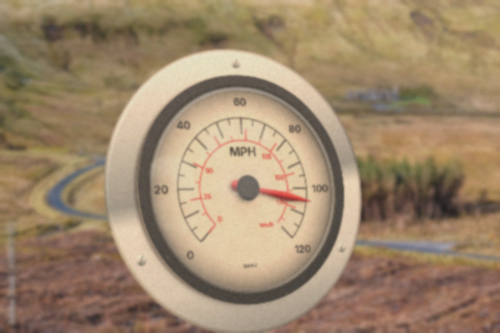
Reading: value=105 unit=mph
